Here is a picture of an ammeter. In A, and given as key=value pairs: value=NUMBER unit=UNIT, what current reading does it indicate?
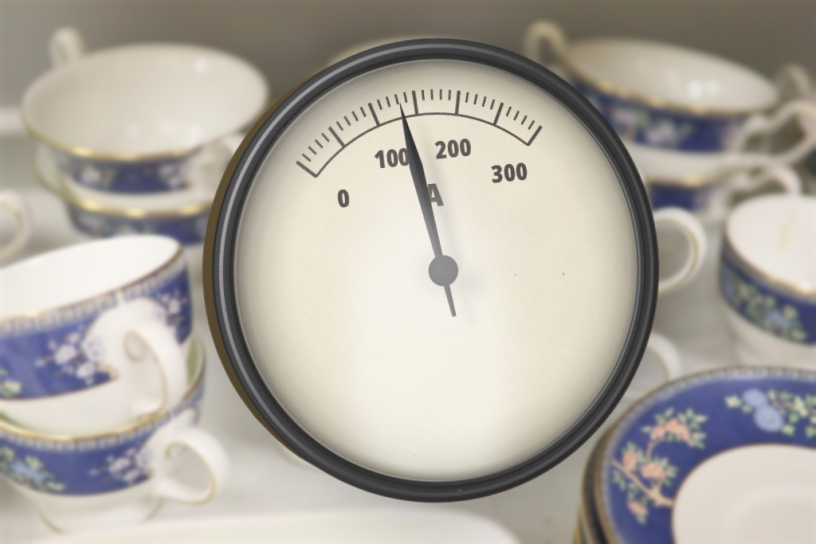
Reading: value=130 unit=A
